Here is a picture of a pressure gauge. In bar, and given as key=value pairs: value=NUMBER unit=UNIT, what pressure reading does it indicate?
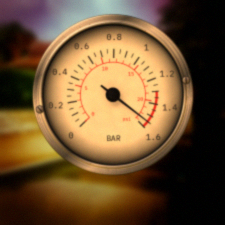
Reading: value=1.55 unit=bar
